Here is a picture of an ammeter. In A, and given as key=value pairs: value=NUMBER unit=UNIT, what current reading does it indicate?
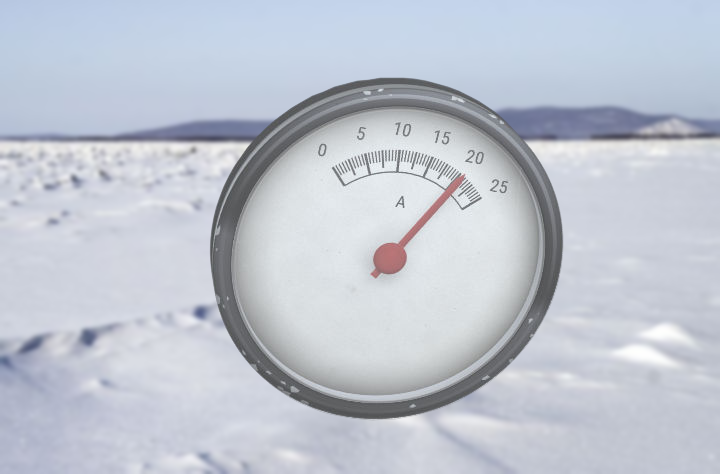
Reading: value=20 unit=A
